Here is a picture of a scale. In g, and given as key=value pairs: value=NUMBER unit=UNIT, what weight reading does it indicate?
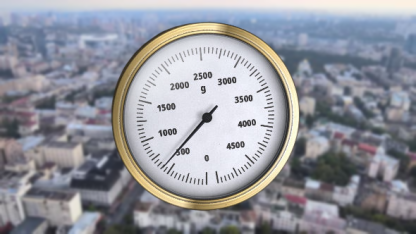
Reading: value=600 unit=g
